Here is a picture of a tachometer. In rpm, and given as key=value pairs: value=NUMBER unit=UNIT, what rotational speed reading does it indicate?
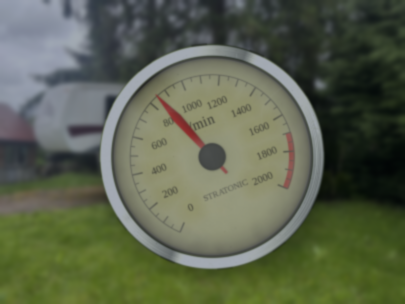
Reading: value=850 unit=rpm
